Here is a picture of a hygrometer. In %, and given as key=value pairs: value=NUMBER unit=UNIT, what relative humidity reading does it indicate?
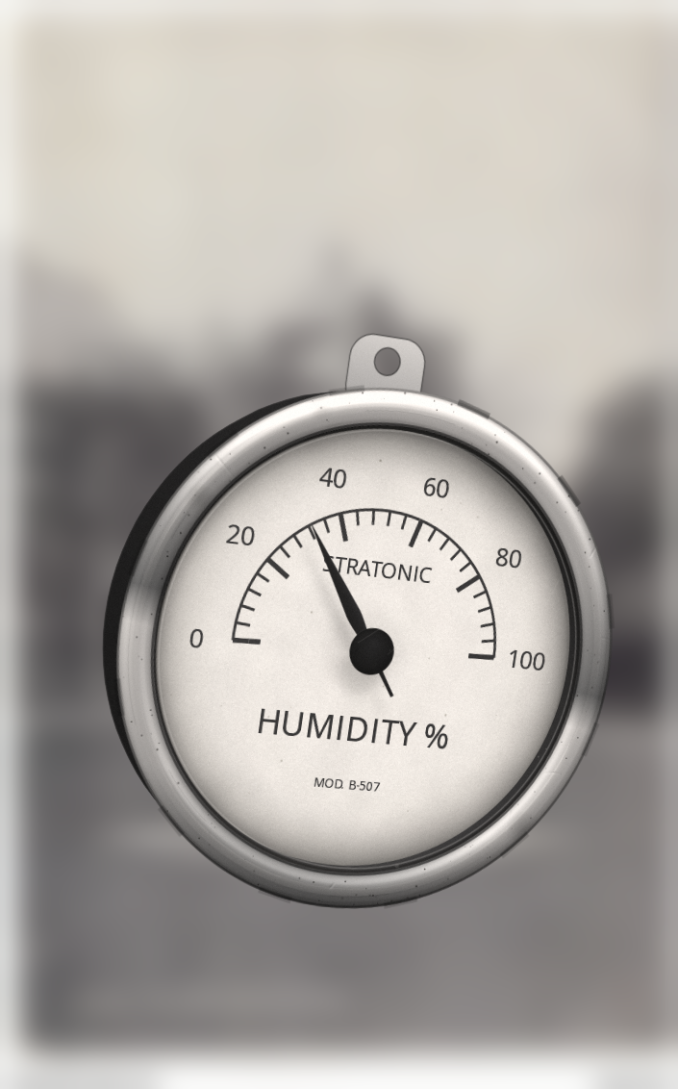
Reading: value=32 unit=%
